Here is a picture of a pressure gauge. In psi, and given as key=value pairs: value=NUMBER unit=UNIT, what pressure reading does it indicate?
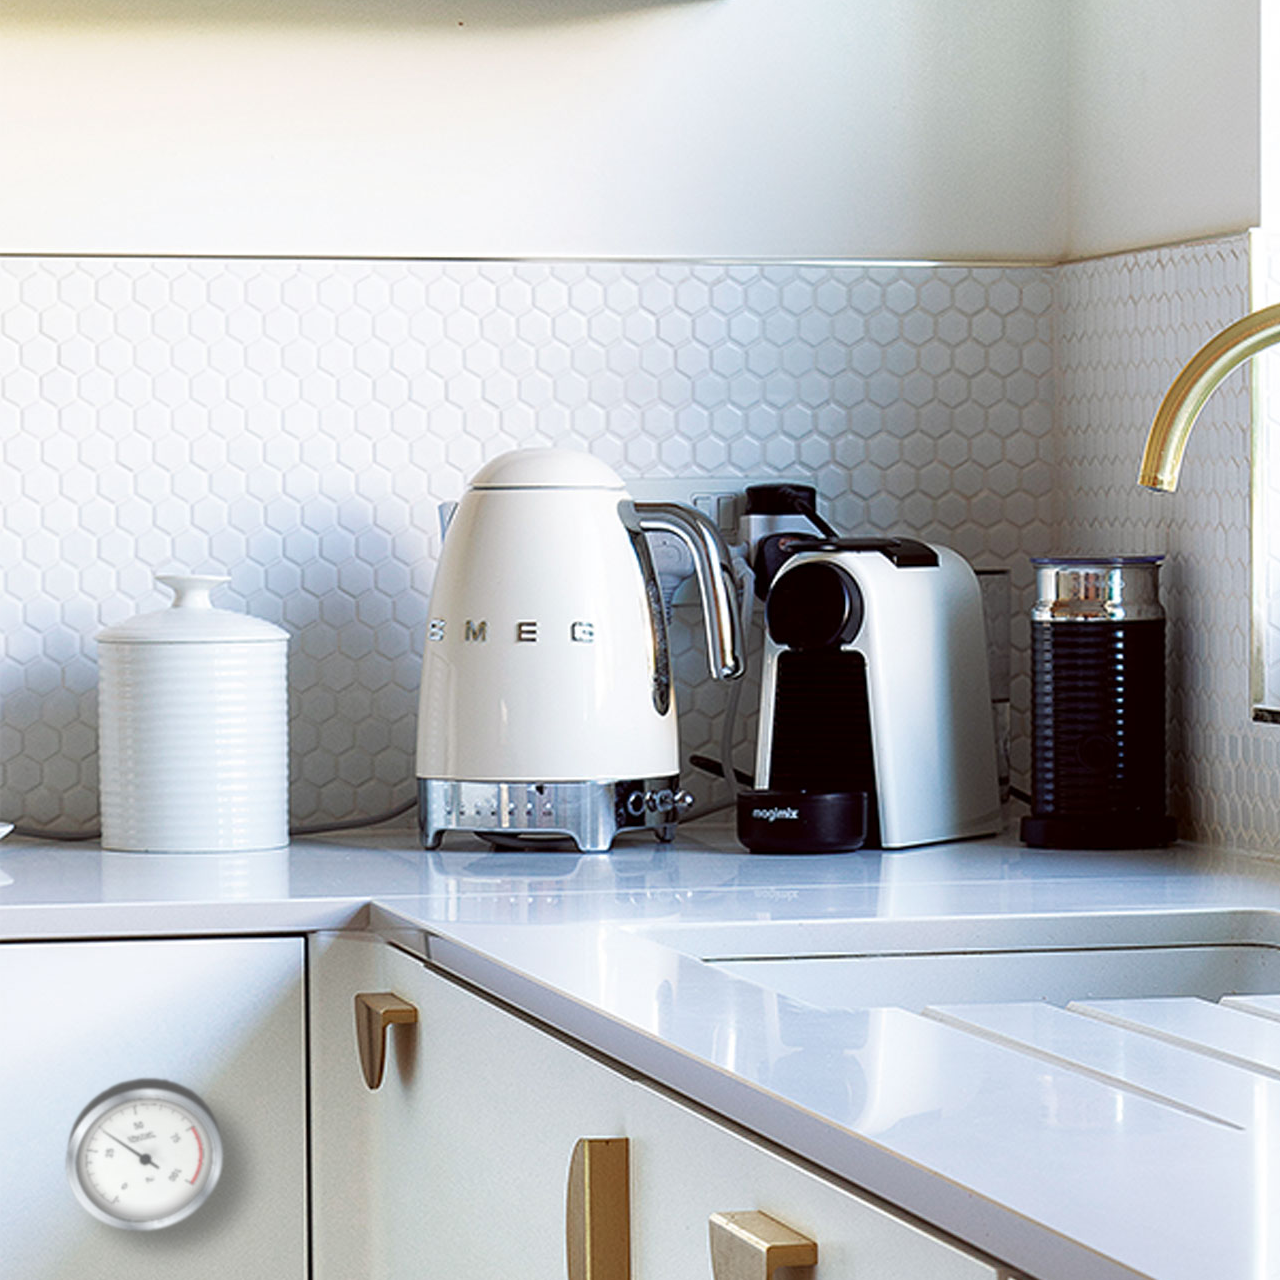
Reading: value=35 unit=psi
